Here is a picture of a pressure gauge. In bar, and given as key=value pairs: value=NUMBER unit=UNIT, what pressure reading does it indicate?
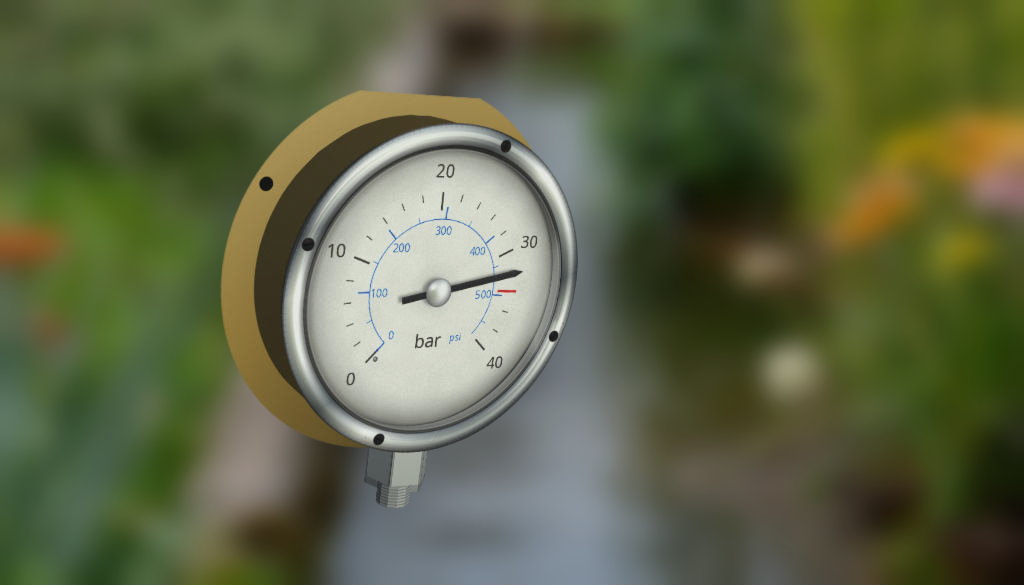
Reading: value=32 unit=bar
